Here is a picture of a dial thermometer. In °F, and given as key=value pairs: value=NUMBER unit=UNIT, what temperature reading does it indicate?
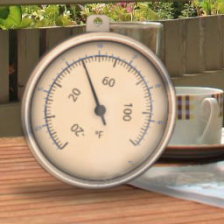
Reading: value=40 unit=°F
